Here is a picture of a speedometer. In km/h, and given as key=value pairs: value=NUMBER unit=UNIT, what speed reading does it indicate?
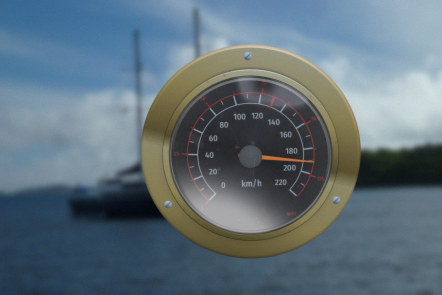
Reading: value=190 unit=km/h
